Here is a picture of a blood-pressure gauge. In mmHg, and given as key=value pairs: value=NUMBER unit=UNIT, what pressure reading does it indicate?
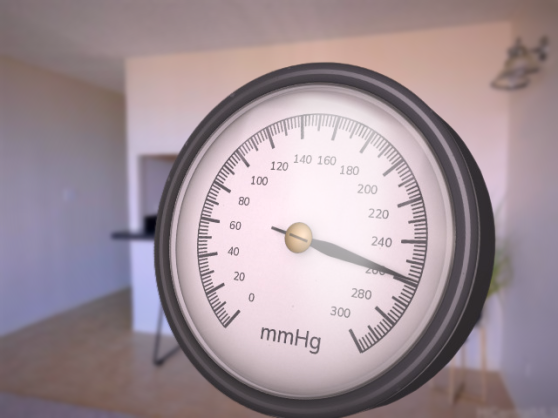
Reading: value=258 unit=mmHg
